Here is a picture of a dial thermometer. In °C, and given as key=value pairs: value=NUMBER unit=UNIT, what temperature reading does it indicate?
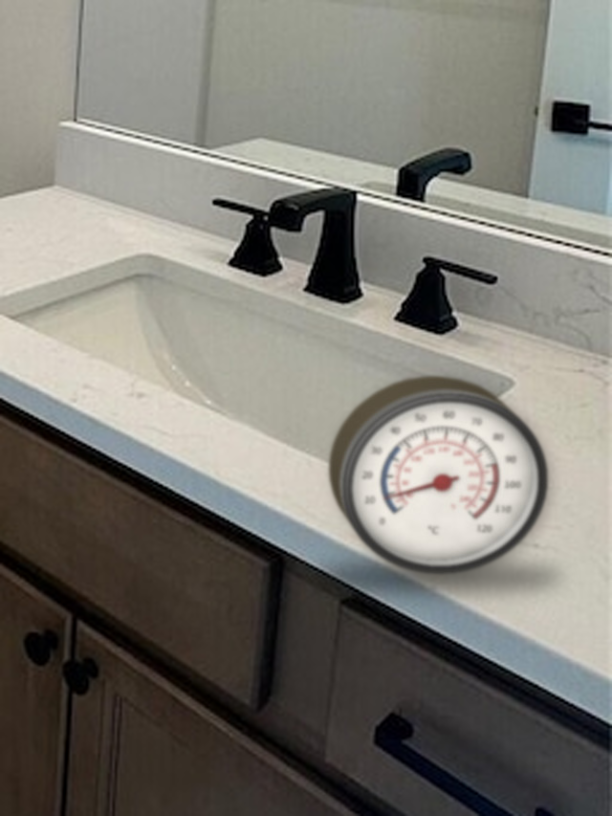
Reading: value=10 unit=°C
